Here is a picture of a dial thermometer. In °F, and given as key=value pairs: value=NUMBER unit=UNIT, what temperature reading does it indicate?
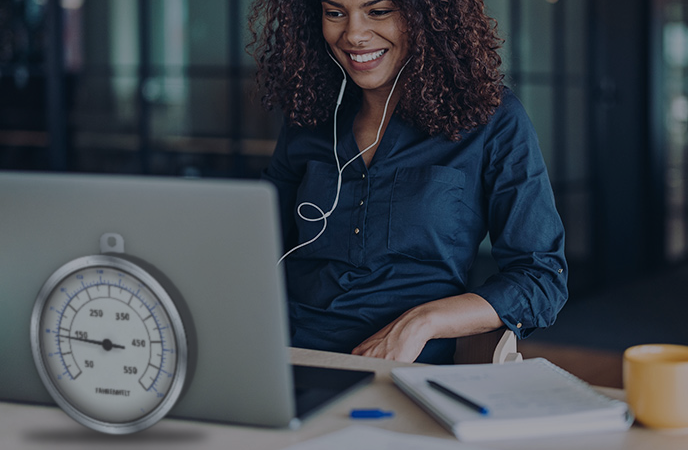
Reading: value=137.5 unit=°F
